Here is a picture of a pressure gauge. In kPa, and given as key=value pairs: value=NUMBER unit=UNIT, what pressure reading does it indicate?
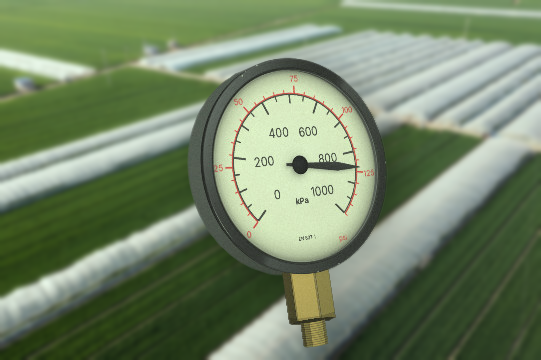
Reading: value=850 unit=kPa
